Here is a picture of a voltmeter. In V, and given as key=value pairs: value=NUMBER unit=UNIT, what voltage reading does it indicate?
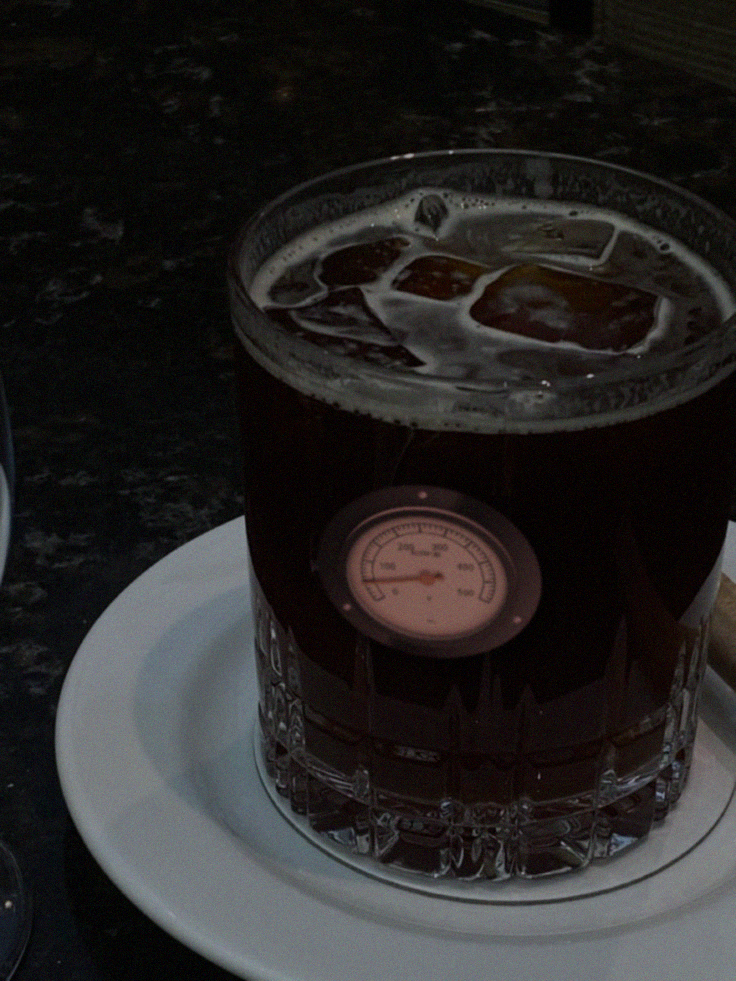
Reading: value=50 unit=V
